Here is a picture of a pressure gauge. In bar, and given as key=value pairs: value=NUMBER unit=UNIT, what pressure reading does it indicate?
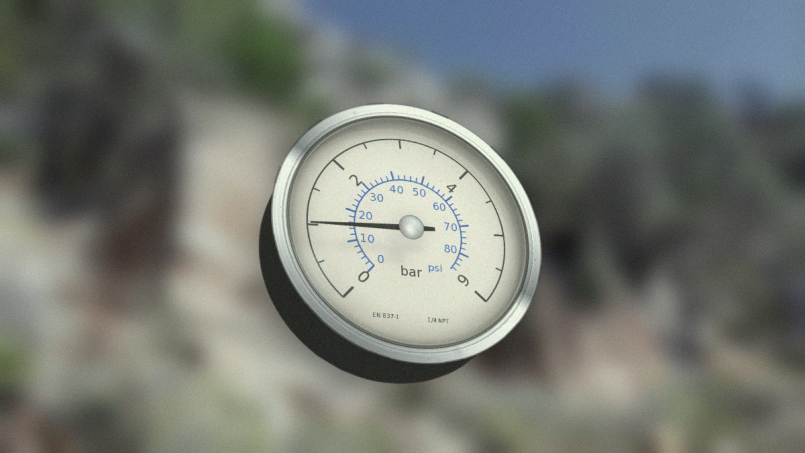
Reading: value=1 unit=bar
